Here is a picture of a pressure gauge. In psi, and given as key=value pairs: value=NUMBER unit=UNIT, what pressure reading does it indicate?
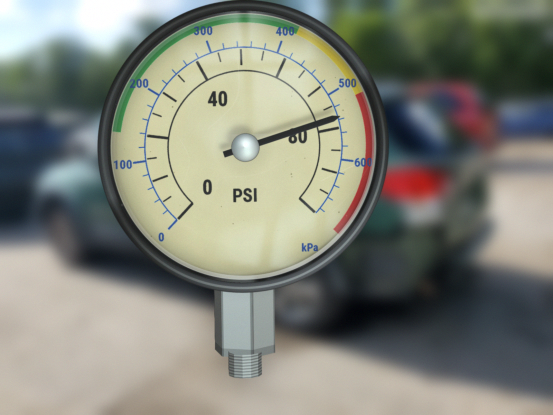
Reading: value=77.5 unit=psi
